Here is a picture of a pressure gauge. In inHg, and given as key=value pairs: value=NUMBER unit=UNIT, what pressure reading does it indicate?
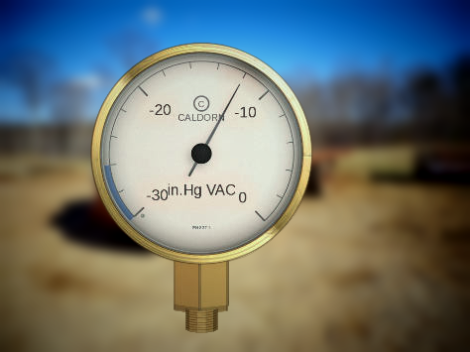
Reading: value=-12 unit=inHg
